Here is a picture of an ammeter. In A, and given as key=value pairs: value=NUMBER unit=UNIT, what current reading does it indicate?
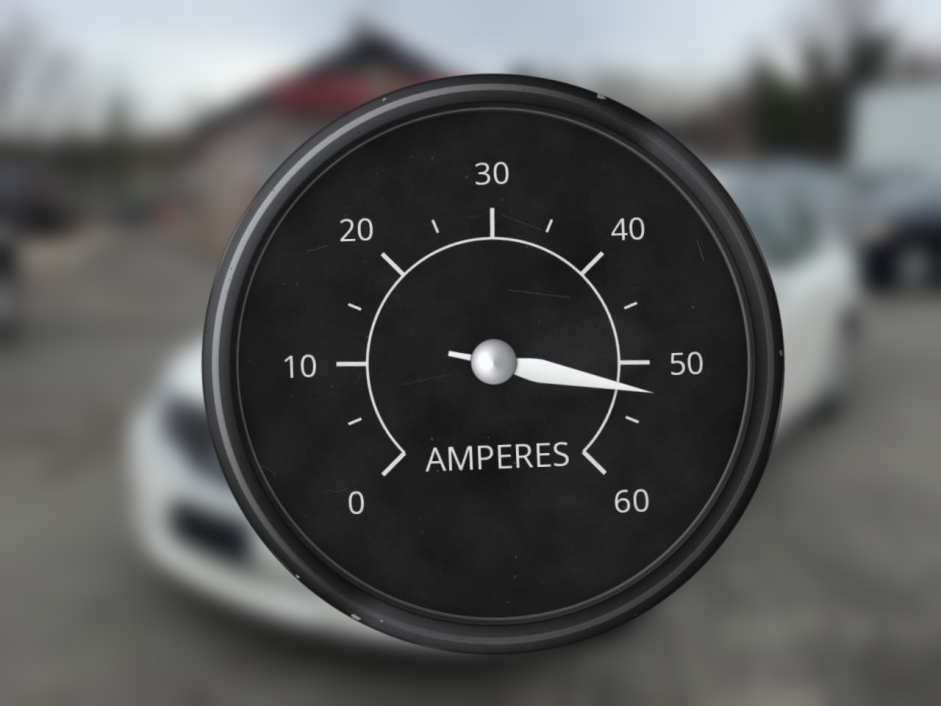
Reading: value=52.5 unit=A
